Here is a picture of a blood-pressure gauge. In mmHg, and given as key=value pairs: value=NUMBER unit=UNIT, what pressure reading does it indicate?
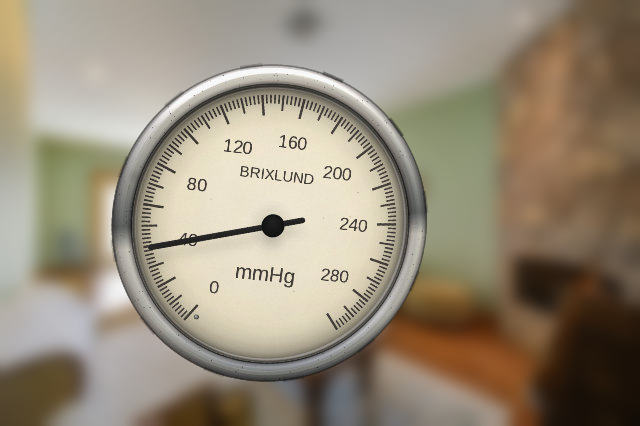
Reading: value=40 unit=mmHg
